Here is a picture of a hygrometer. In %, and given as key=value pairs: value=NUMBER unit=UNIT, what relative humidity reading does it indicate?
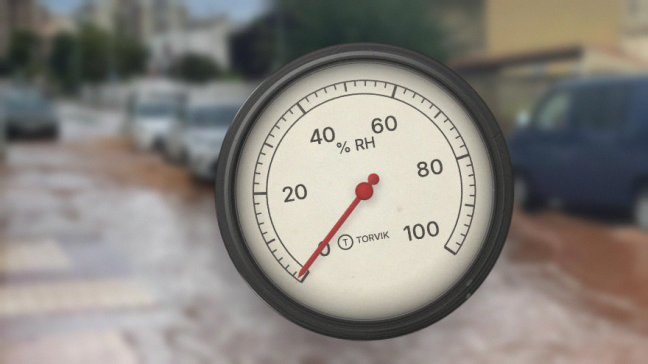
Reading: value=1 unit=%
